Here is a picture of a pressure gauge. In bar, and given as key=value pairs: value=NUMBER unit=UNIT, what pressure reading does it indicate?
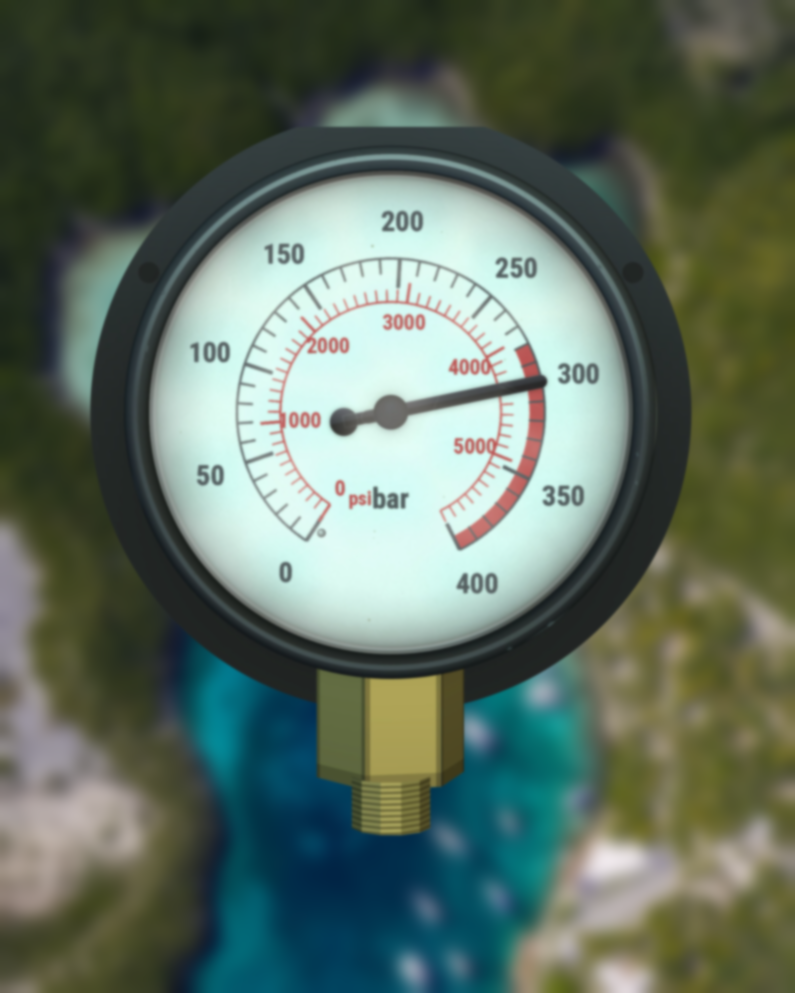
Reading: value=300 unit=bar
